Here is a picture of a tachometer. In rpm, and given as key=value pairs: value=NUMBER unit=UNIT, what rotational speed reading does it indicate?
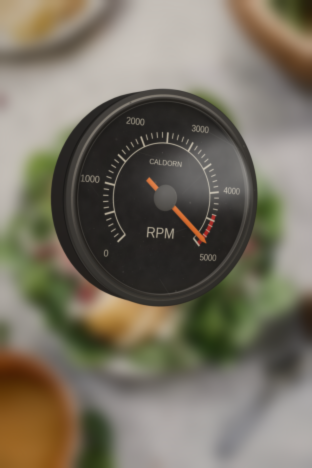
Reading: value=4900 unit=rpm
